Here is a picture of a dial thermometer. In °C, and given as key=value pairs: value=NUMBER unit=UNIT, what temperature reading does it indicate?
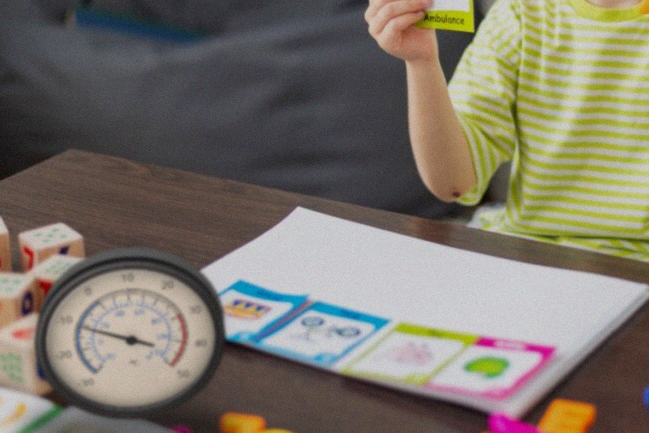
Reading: value=-10 unit=°C
